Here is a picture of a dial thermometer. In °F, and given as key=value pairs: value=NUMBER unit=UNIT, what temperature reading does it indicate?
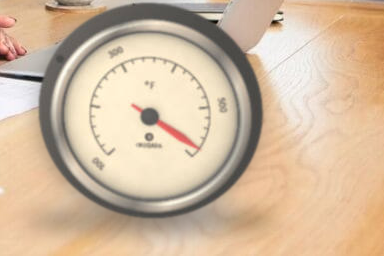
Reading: value=580 unit=°F
